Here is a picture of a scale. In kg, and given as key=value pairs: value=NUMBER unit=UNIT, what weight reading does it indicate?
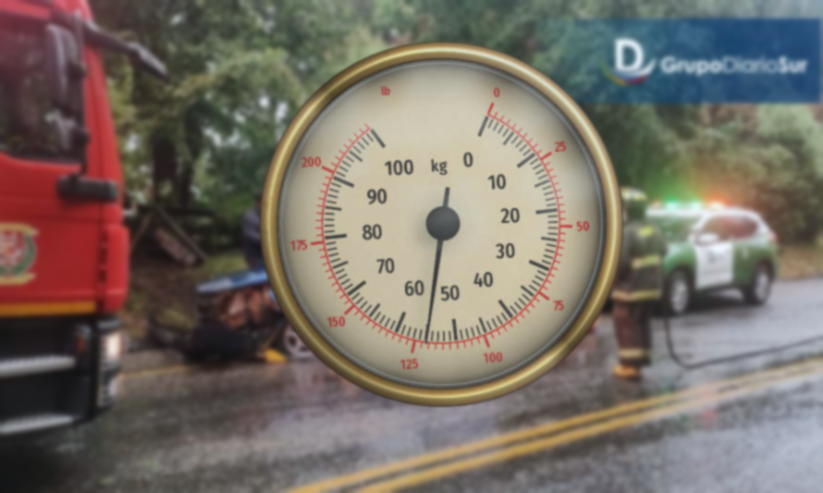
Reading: value=55 unit=kg
